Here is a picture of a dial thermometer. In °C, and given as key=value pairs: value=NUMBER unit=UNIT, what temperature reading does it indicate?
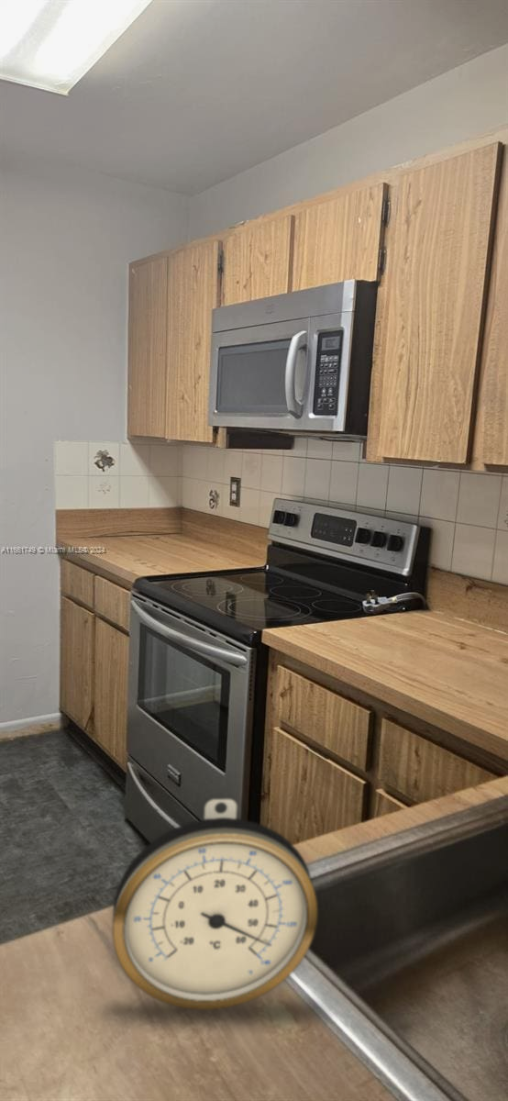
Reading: value=55 unit=°C
